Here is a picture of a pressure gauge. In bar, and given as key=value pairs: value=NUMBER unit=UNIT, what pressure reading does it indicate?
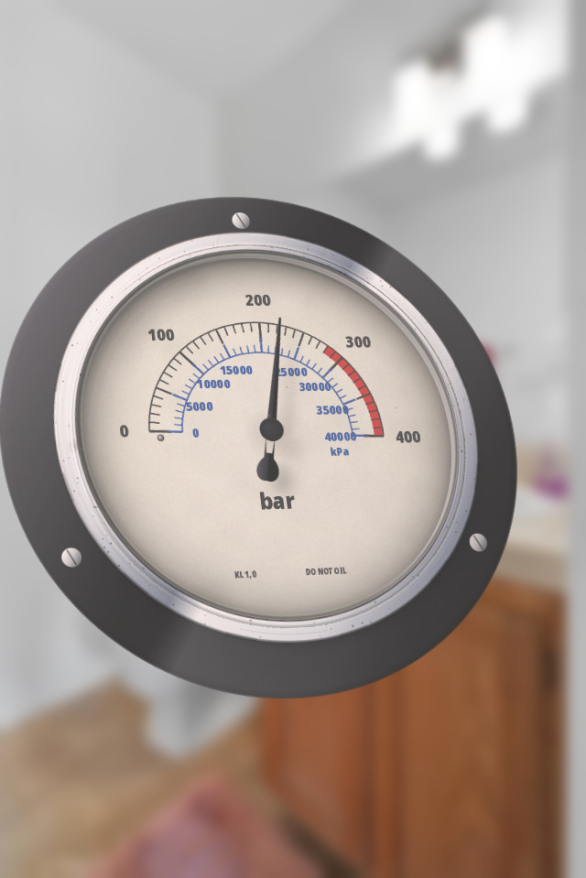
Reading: value=220 unit=bar
